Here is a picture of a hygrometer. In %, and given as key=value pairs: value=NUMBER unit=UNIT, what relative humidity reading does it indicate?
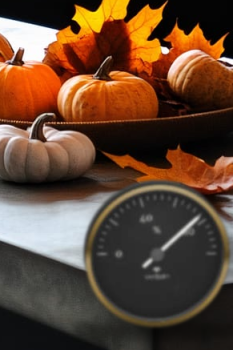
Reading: value=76 unit=%
